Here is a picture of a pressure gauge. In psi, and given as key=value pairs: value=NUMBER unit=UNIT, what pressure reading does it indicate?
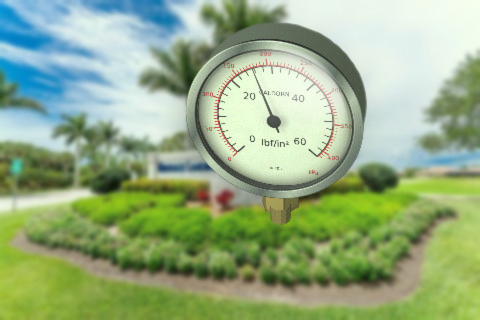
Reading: value=26 unit=psi
